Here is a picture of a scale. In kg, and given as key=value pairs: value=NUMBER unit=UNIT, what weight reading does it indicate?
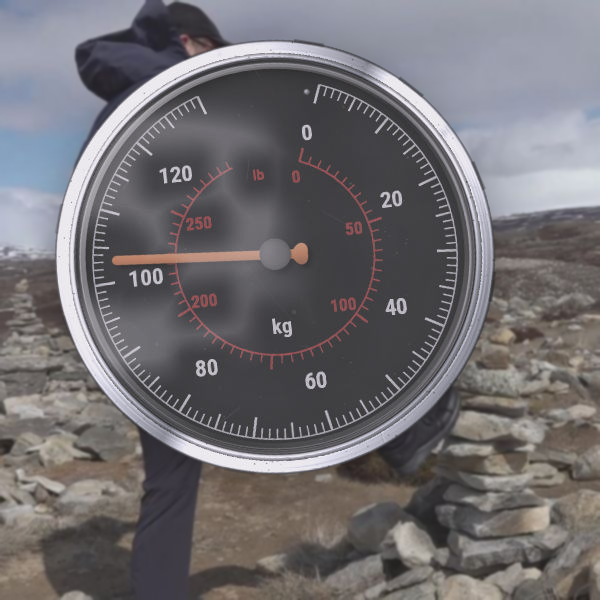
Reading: value=103 unit=kg
